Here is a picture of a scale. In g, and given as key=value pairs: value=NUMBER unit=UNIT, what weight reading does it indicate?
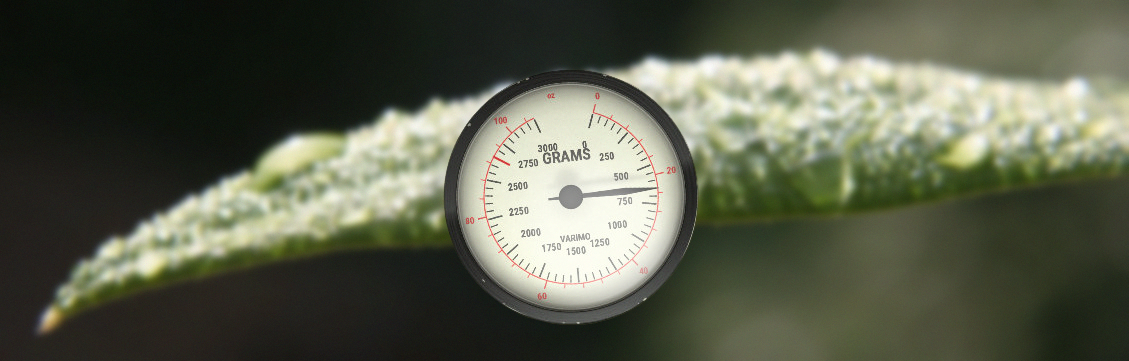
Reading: value=650 unit=g
